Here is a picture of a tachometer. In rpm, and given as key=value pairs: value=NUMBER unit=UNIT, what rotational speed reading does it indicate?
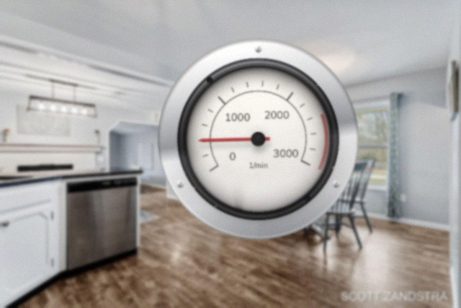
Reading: value=400 unit=rpm
